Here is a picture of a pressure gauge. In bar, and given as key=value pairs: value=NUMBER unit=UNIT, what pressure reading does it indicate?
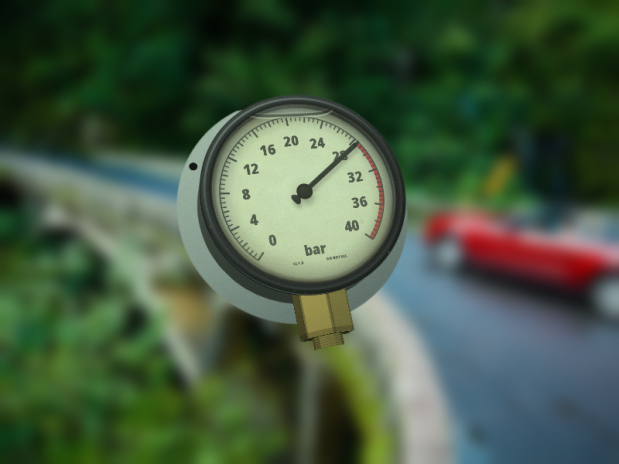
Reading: value=28.5 unit=bar
